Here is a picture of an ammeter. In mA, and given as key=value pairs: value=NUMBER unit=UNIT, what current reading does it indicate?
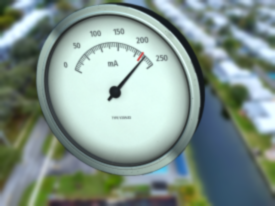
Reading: value=225 unit=mA
